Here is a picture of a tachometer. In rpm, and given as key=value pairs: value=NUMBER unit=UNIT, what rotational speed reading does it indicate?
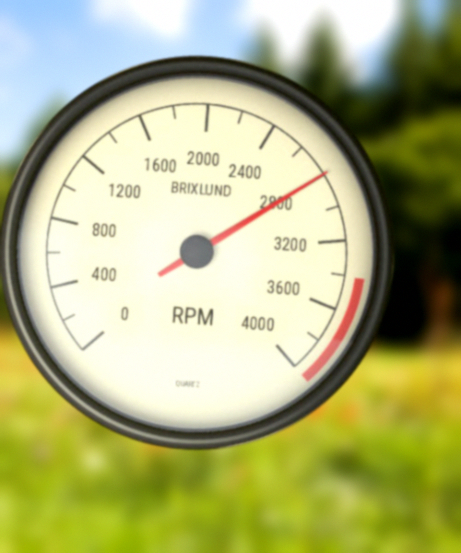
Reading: value=2800 unit=rpm
